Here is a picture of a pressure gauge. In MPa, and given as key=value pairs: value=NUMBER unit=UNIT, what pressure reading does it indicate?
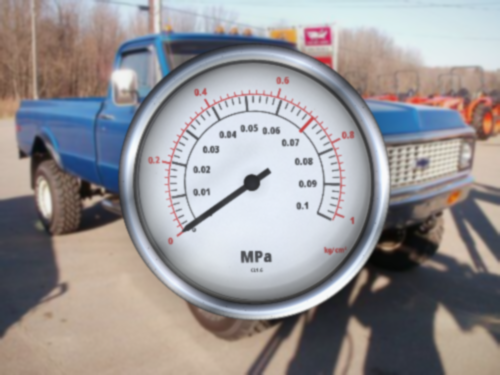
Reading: value=0 unit=MPa
